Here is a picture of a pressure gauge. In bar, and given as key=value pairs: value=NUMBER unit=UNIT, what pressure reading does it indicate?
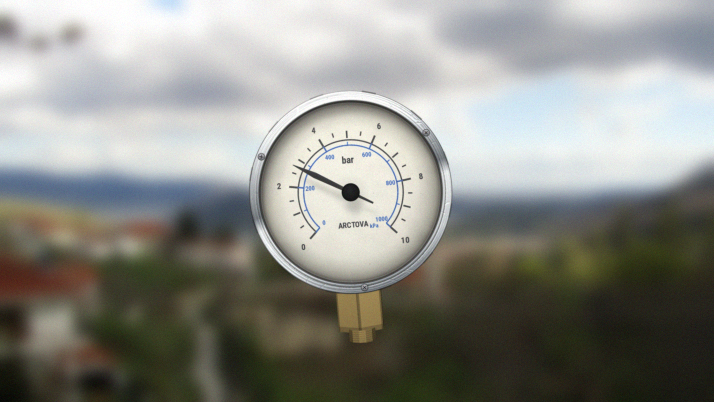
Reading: value=2.75 unit=bar
